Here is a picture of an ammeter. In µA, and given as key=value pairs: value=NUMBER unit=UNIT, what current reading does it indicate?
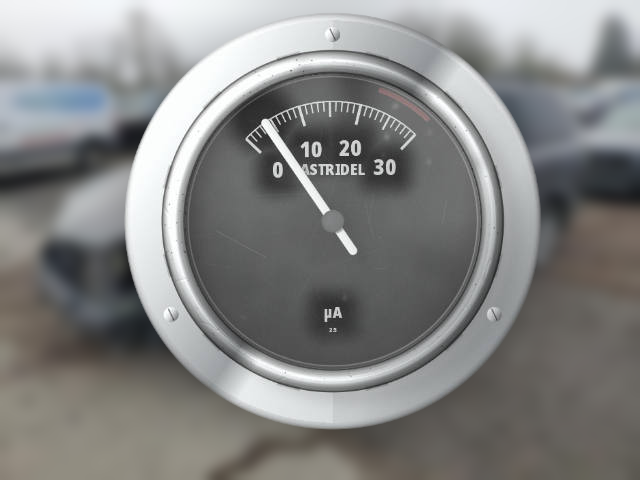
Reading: value=4 unit=µA
